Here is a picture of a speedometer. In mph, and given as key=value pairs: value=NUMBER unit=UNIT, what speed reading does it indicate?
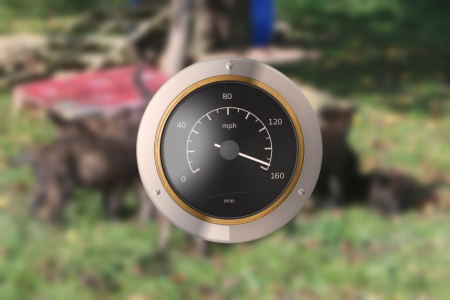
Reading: value=155 unit=mph
